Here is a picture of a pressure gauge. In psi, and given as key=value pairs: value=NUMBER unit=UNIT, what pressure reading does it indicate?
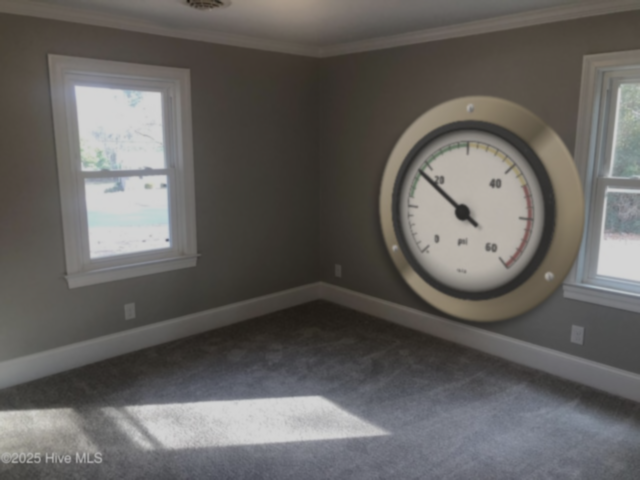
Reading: value=18 unit=psi
